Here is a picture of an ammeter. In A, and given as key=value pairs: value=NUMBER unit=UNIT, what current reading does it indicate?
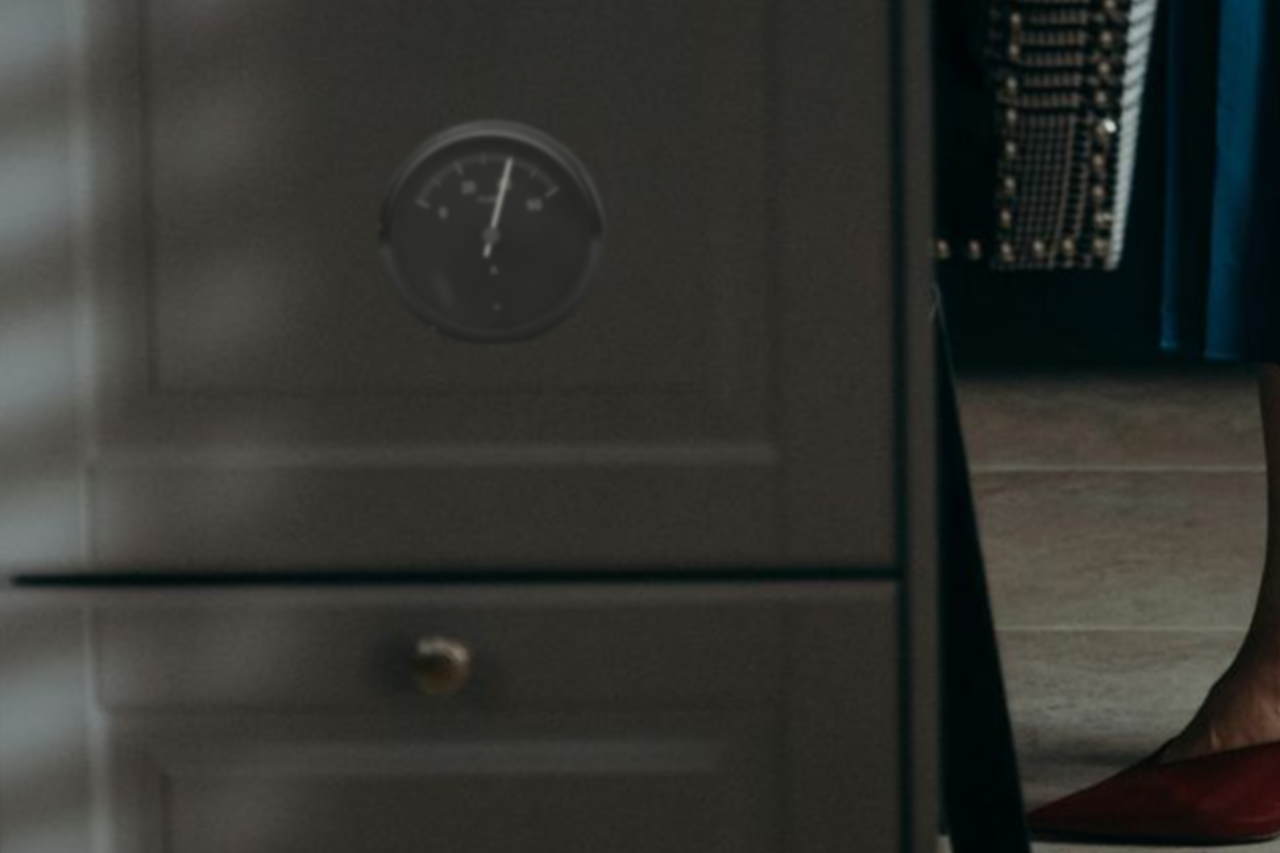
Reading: value=40 unit=A
